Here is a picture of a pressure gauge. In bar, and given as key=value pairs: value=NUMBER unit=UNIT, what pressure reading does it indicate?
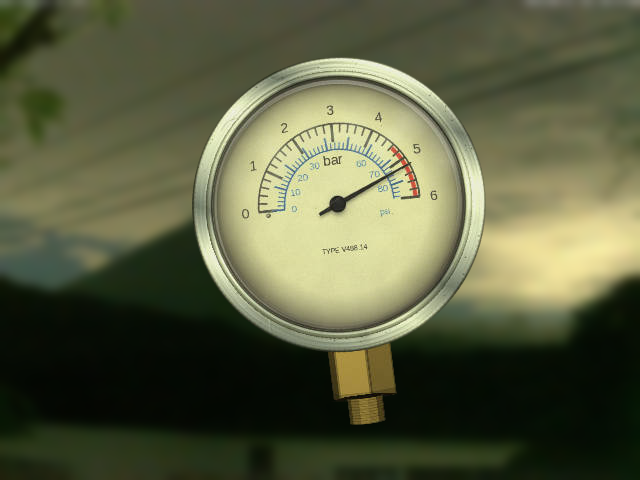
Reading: value=5.2 unit=bar
